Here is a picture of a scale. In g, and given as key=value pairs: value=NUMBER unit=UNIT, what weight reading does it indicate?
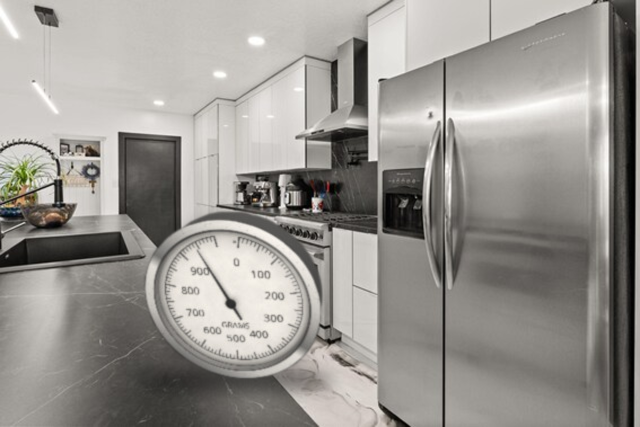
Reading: value=950 unit=g
